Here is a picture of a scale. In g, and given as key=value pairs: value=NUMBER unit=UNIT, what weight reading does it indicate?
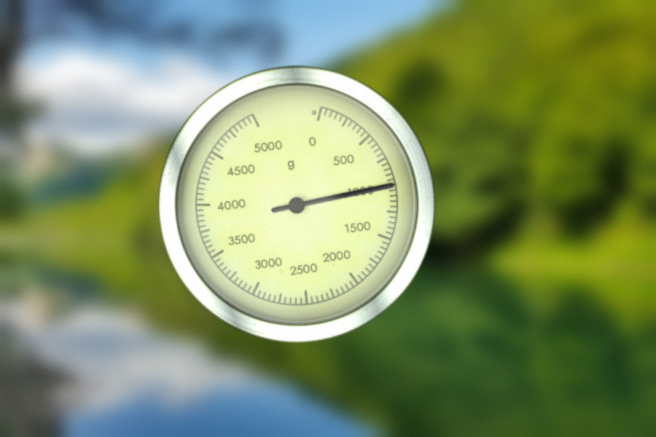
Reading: value=1000 unit=g
